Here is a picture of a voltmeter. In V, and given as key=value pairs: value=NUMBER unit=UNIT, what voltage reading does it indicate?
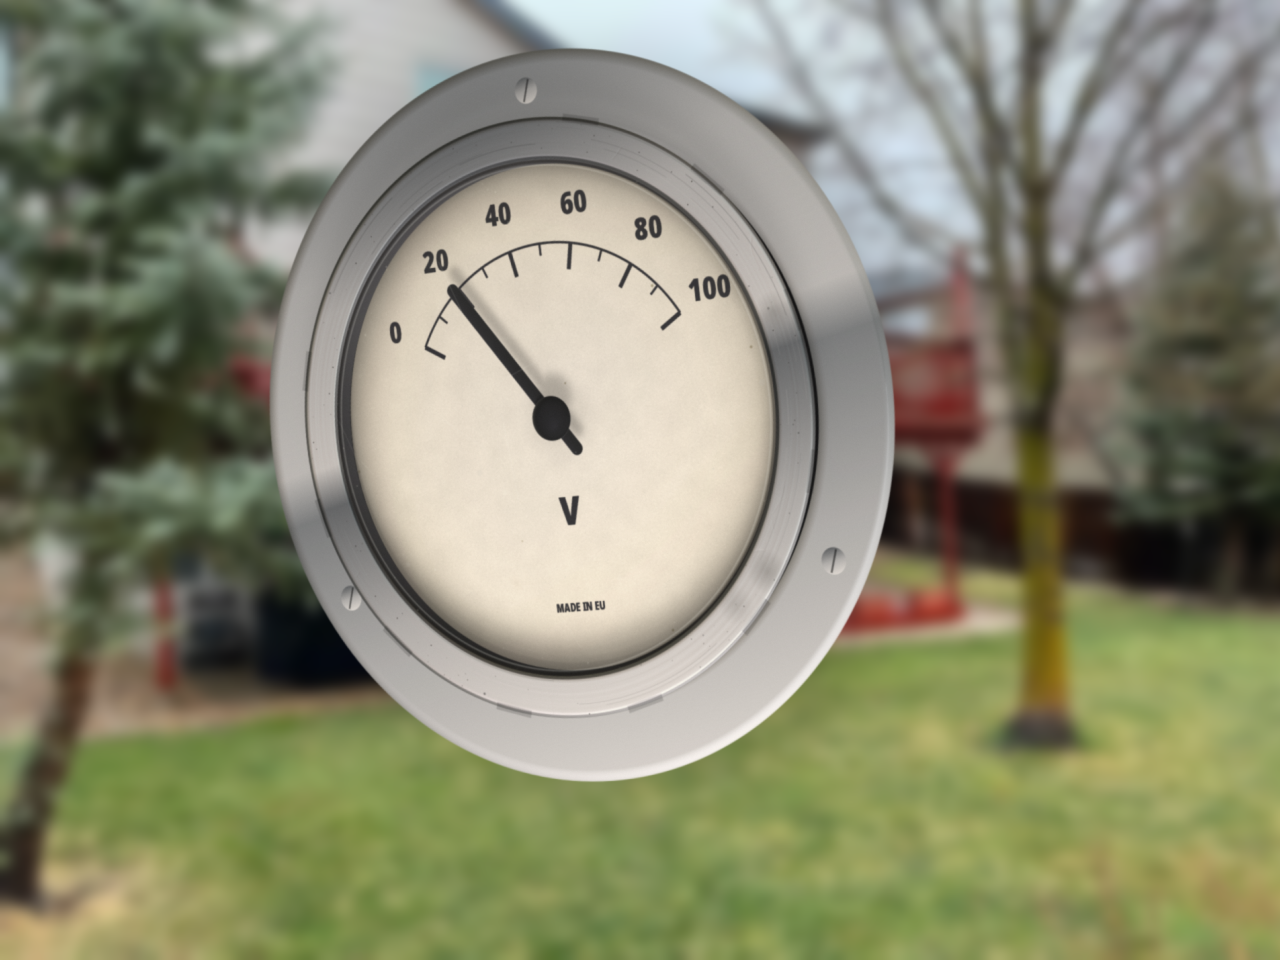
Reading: value=20 unit=V
